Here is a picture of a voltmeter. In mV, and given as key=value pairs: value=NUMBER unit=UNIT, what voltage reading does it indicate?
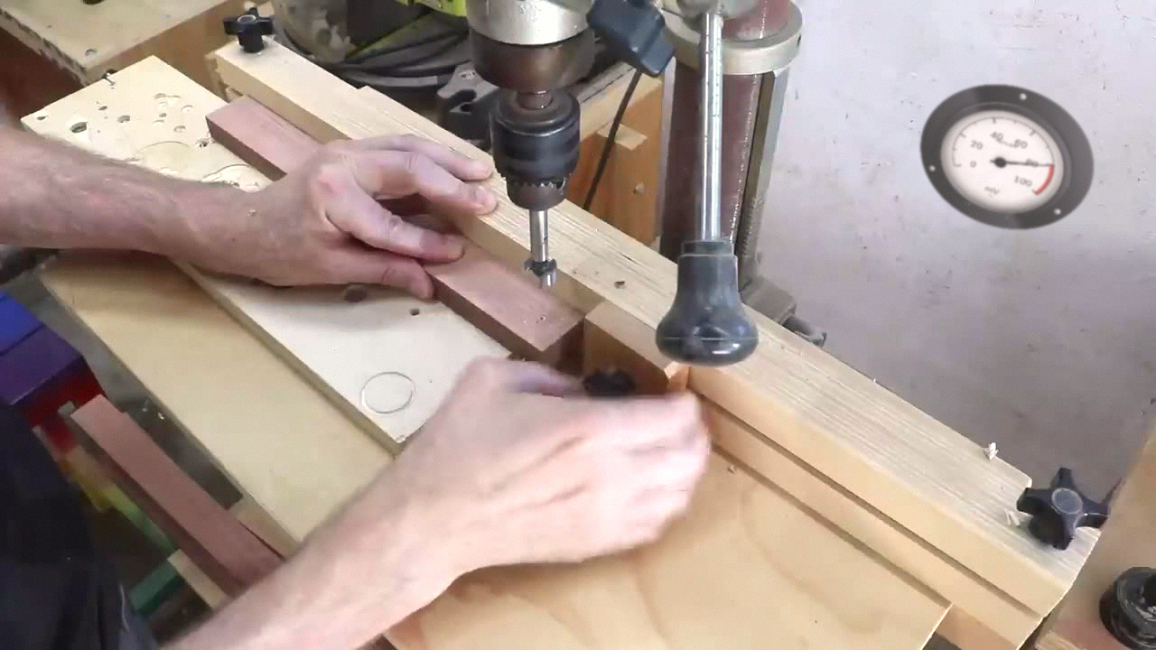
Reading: value=80 unit=mV
